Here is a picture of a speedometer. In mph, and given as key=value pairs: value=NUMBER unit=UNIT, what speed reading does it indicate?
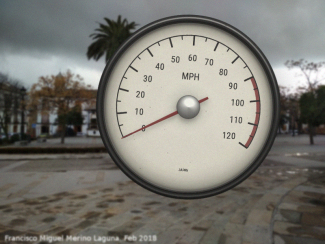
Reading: value=0 unit=mph
